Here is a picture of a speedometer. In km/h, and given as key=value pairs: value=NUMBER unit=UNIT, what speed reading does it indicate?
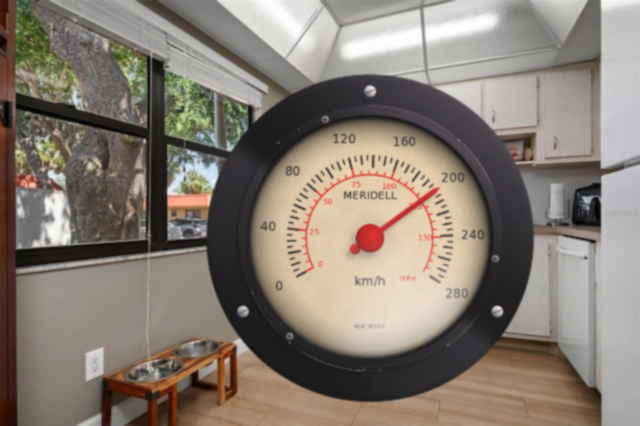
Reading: value=200 unit=km/h
